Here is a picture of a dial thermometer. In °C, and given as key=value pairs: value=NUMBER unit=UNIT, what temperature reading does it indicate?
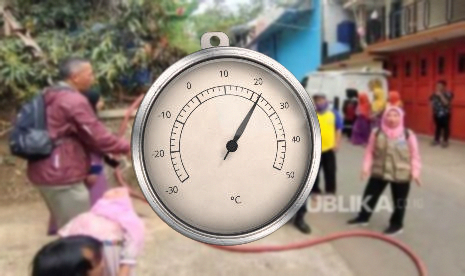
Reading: value=22 unit=°C
